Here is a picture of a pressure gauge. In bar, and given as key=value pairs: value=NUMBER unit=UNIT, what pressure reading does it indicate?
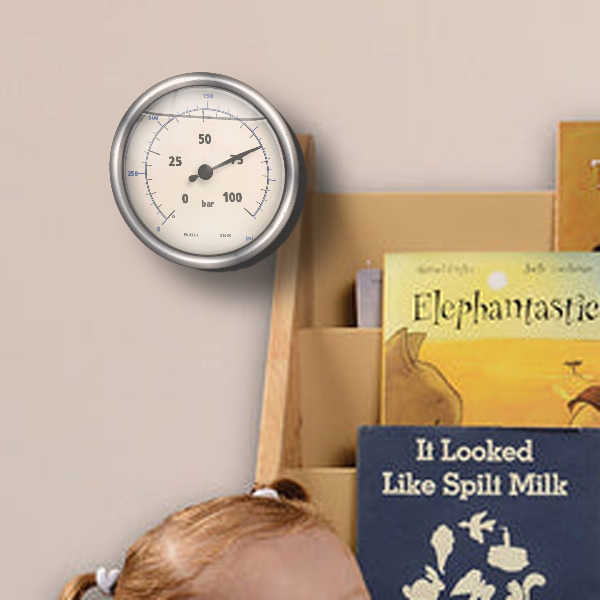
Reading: value=75 unit=bar
